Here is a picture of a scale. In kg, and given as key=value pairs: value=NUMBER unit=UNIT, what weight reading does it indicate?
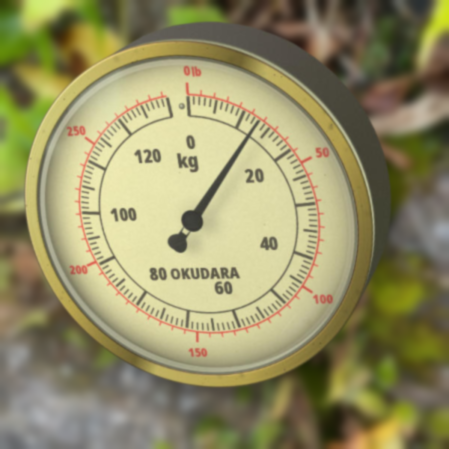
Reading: value=13 unit=kg
